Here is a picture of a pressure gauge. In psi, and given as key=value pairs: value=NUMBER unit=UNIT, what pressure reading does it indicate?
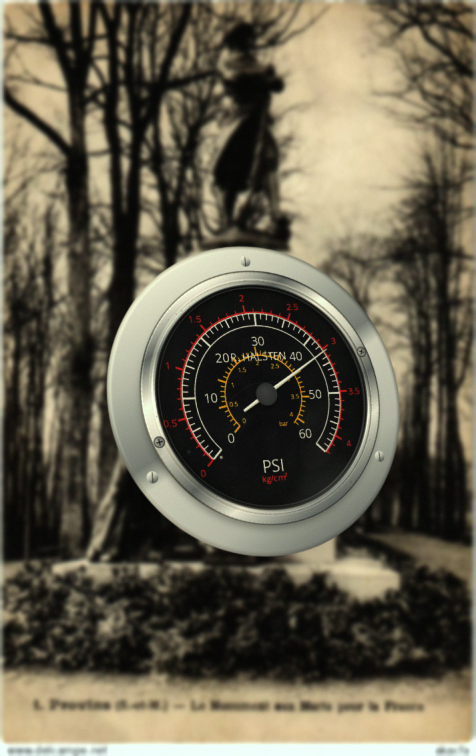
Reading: value=43 unit=psi
